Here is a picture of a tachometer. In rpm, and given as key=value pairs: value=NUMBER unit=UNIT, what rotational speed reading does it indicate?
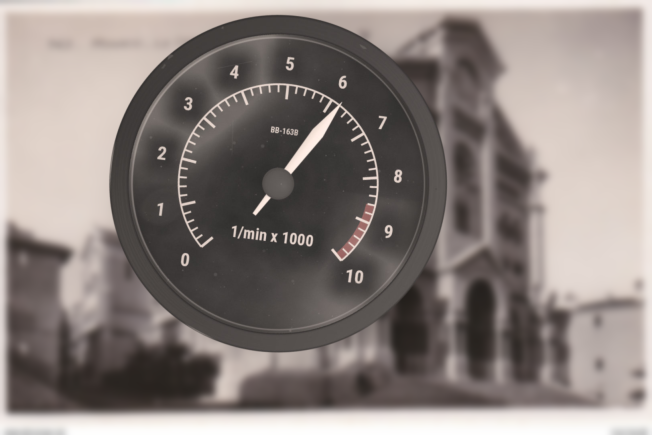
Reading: value=6200 unit=rpm
